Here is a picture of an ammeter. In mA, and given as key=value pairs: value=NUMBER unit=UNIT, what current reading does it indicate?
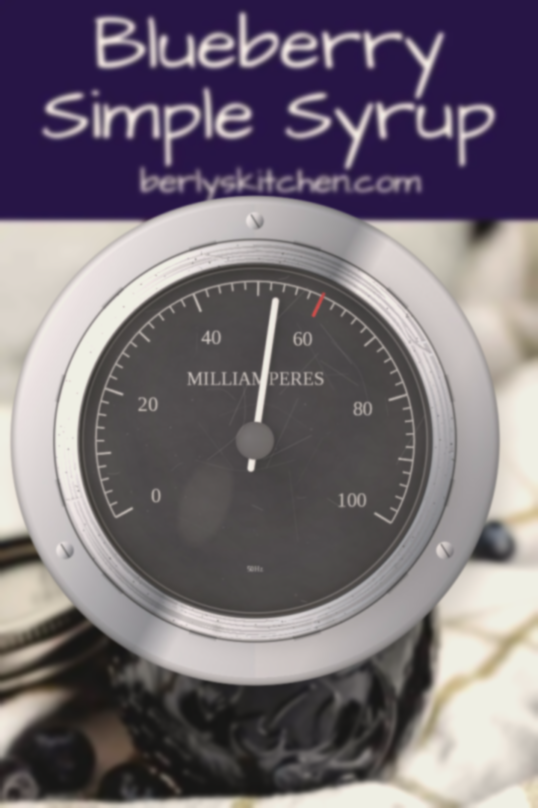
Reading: value=53 unit=mA
